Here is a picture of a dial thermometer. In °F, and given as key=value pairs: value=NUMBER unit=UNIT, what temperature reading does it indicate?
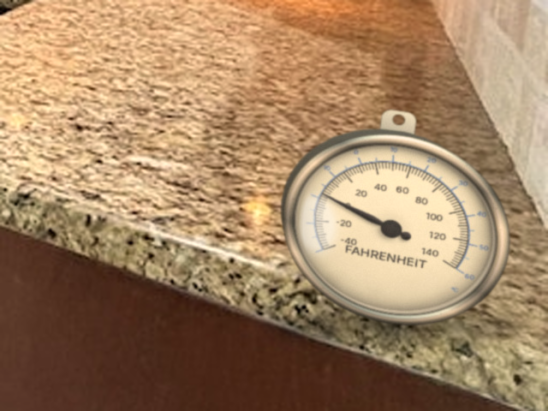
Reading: value=0 unit=°F
